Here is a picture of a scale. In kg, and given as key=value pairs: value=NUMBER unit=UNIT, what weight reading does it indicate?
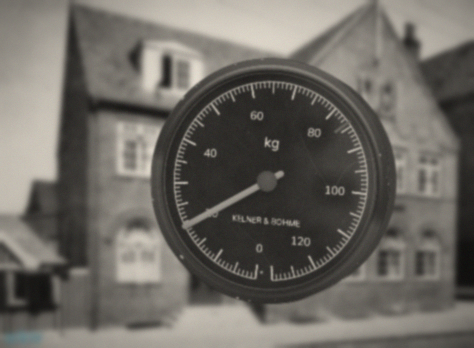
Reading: value=20 unit=kg
